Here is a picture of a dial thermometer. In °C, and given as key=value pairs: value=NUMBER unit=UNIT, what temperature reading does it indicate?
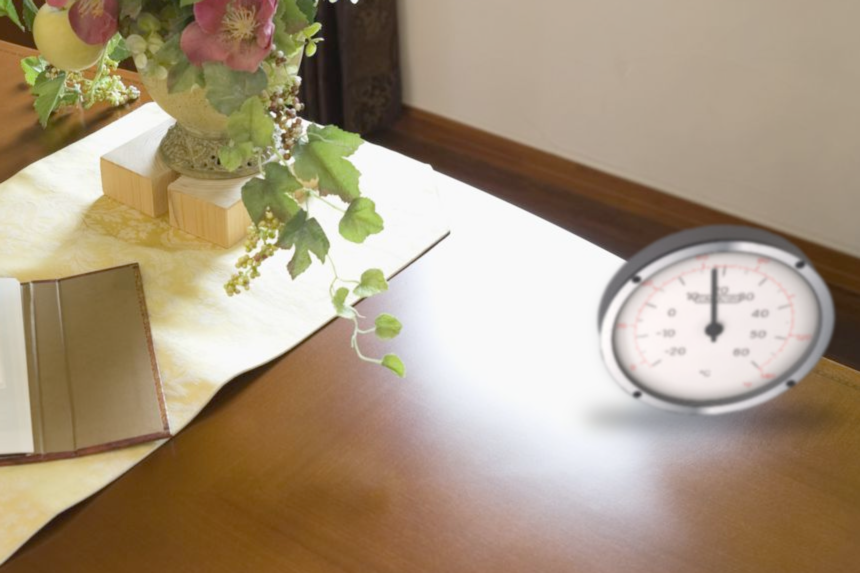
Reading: value=17.5 unit=°C
